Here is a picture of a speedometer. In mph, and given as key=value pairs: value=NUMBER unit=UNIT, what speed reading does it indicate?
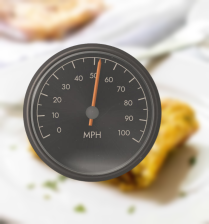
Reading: value=52.5 unit=mph
